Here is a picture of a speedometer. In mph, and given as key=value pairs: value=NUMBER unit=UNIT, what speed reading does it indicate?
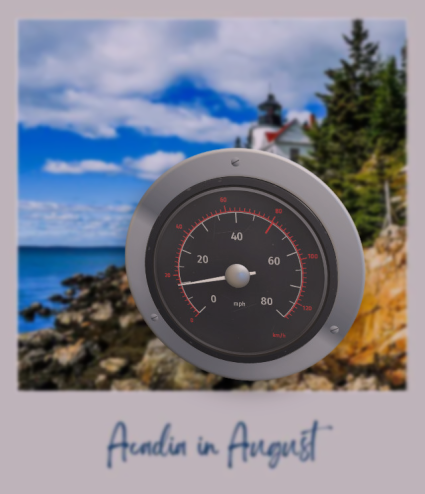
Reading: value=10 unit=mph
